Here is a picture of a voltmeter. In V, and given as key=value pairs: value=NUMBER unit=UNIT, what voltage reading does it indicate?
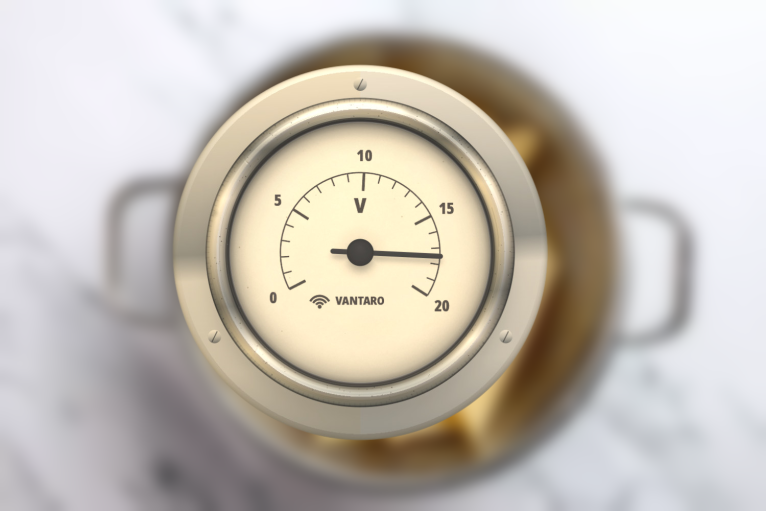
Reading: value=17.5 unit=V
